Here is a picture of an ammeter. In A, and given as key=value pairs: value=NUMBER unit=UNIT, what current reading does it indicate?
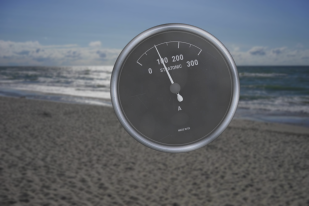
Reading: value=100 unit=A
